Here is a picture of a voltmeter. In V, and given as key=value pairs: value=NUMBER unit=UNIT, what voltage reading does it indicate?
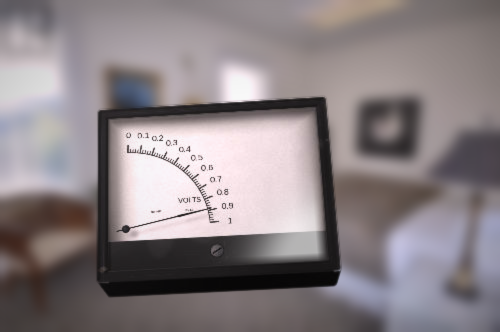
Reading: value=0.9 unit=V
